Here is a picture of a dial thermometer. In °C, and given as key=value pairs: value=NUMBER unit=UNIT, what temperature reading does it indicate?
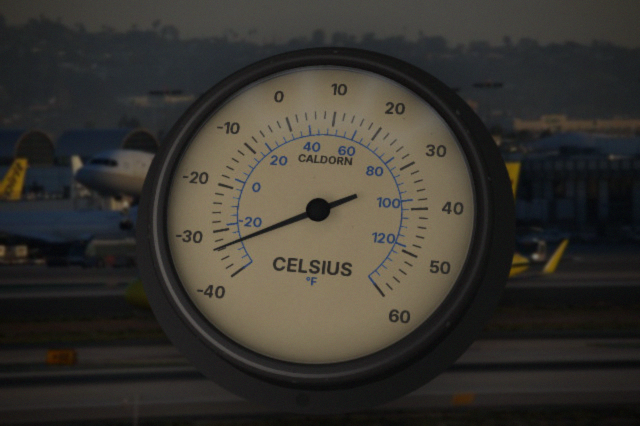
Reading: value=-34 unit=°C
